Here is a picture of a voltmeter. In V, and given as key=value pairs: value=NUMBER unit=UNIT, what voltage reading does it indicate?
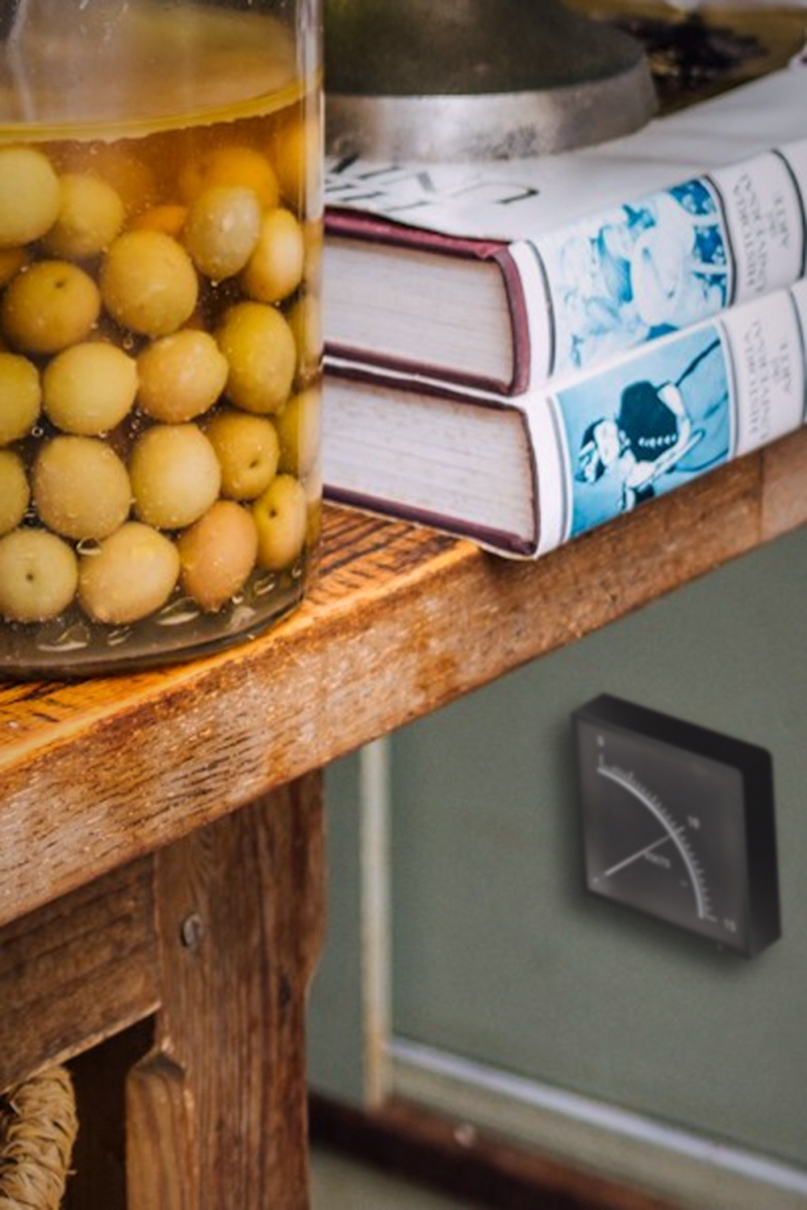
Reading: value=10 unit=V
